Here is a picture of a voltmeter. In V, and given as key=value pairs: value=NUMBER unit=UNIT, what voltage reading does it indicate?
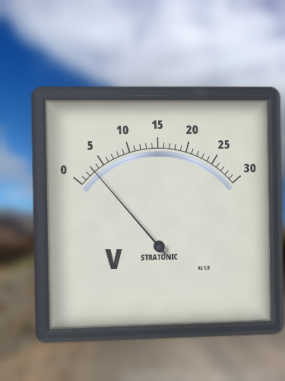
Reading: value=3 unit=V
